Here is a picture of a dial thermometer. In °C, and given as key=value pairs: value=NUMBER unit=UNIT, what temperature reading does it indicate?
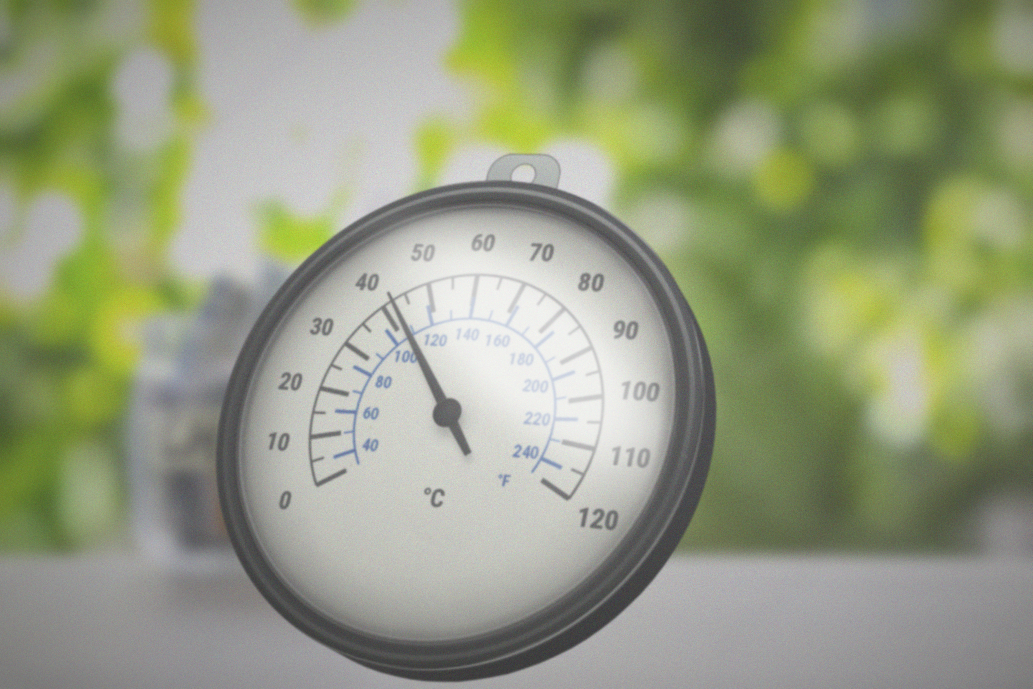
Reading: value=42.5 unit=°C
